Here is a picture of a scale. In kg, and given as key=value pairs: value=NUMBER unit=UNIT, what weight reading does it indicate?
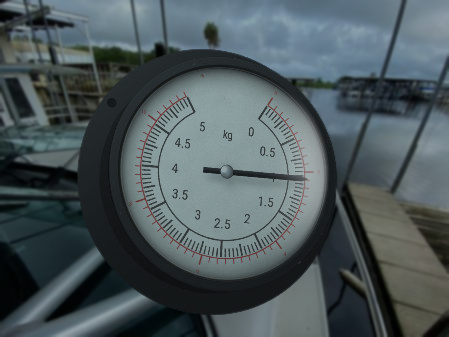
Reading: value=1 unit=kg
